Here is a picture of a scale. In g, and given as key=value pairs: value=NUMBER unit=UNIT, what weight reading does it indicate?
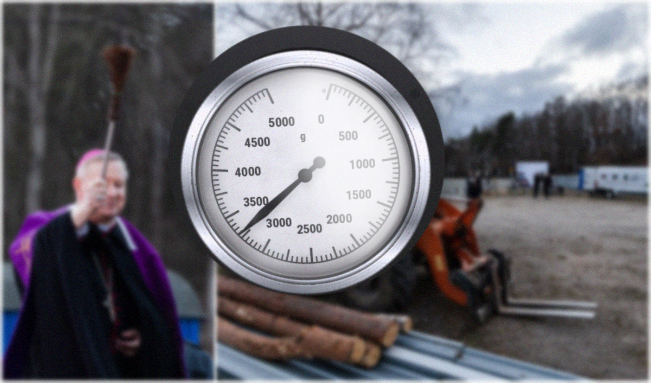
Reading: value=3300 unit=g
